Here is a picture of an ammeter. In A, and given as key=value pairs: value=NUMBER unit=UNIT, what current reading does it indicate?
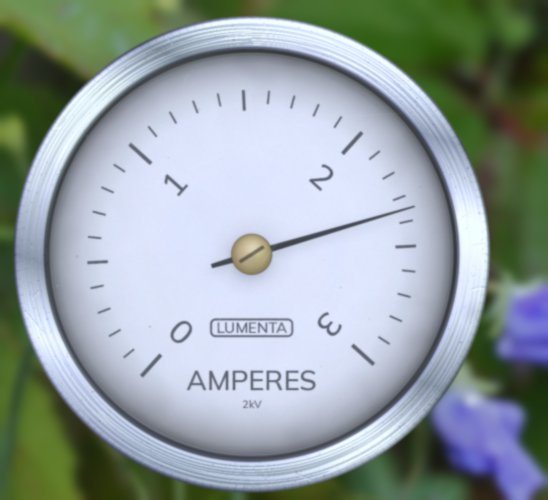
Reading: value=2.35 unit=A
